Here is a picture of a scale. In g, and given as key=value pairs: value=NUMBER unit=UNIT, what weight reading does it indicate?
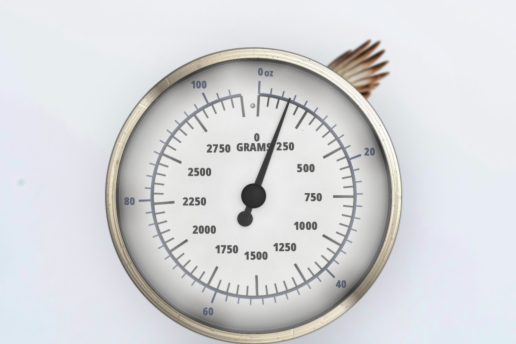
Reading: value=150 unit=g
